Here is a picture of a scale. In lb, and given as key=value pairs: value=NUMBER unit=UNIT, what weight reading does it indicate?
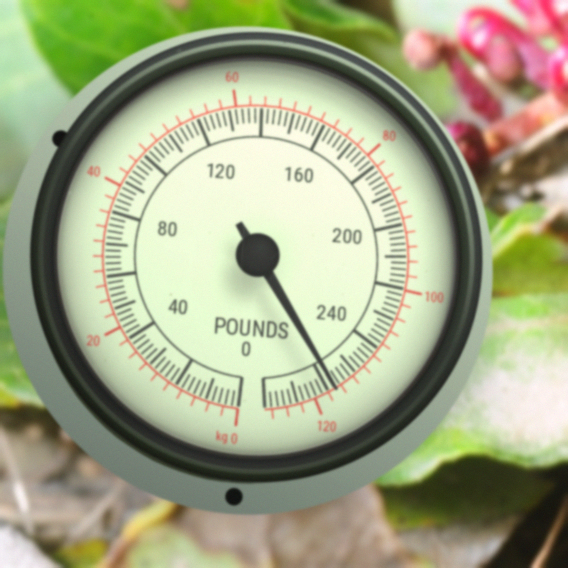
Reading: value=258 unit=lb
